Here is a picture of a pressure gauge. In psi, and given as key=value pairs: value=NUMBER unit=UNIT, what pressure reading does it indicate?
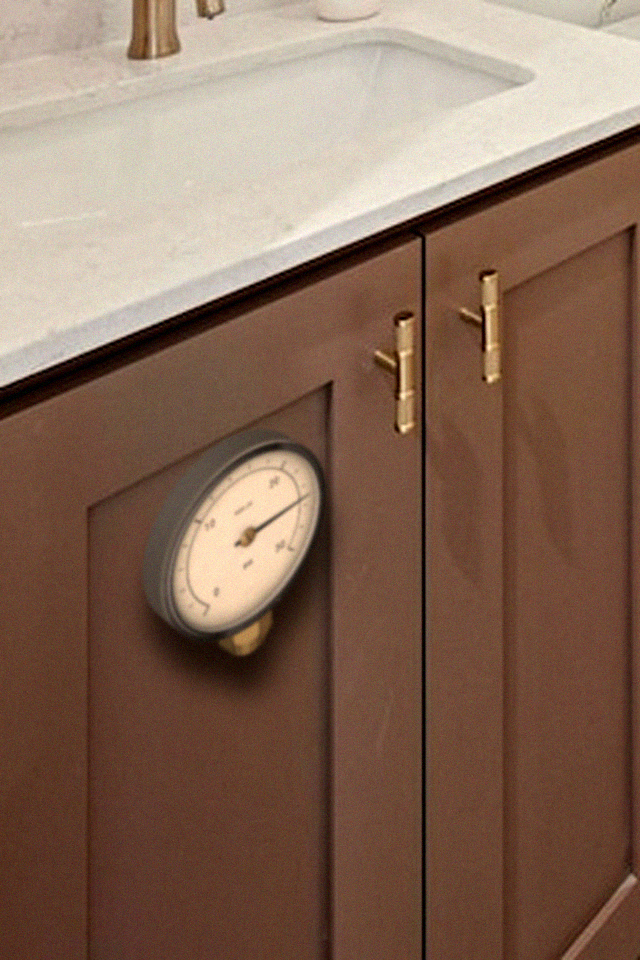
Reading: value=25 unit=psi
